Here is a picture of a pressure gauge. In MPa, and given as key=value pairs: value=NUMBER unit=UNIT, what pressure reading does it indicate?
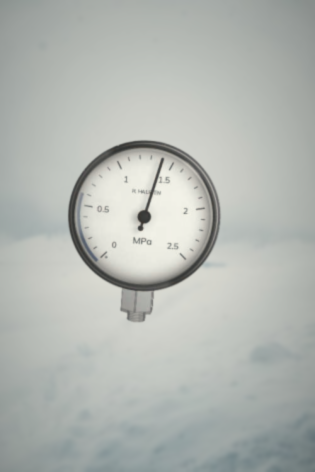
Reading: value=1.4 unit=MPa
